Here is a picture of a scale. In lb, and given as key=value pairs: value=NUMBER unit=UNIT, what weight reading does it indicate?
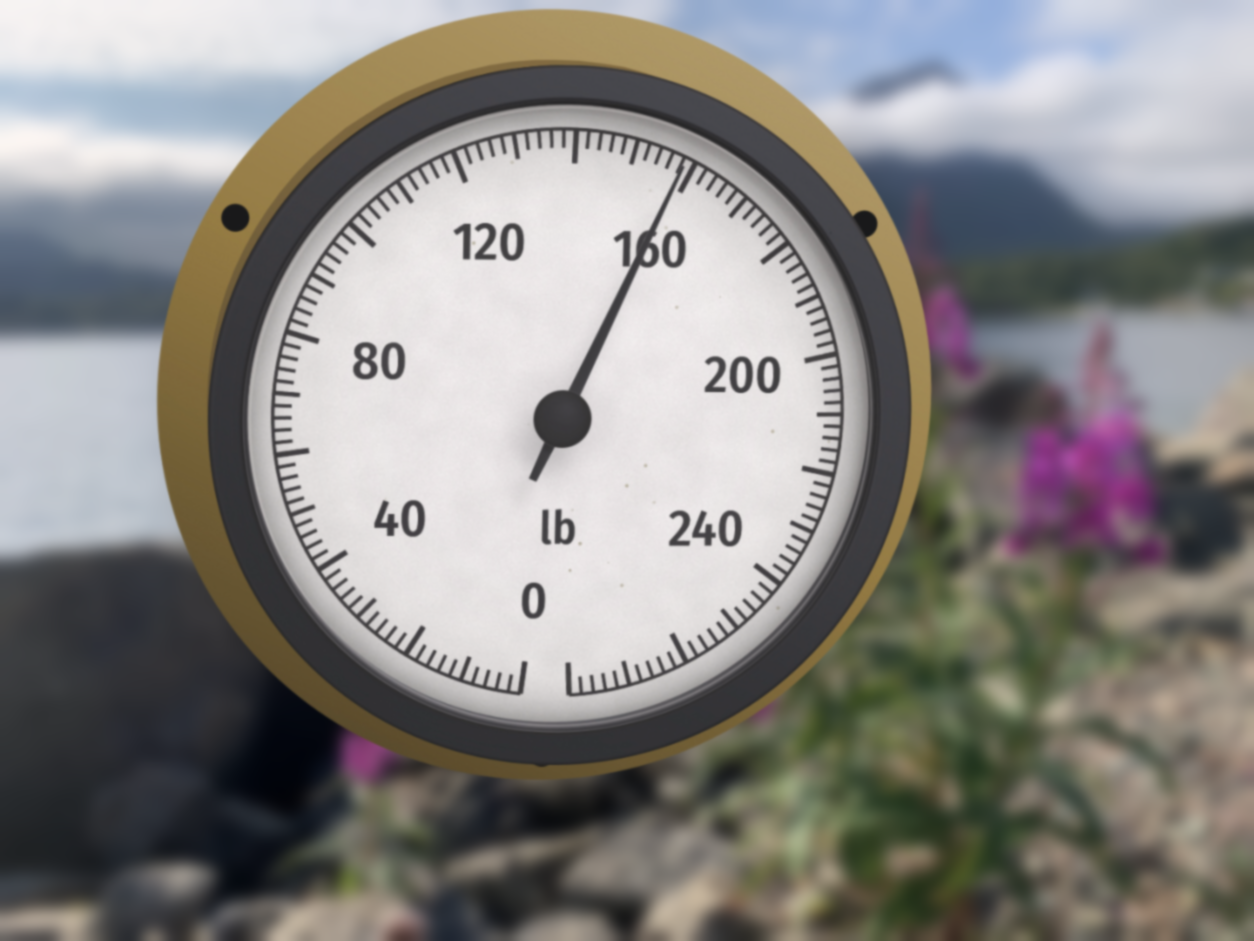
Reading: value=158 unit=lb
